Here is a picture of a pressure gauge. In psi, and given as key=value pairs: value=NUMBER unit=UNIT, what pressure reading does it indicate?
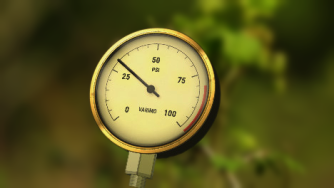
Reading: value=30 unit=psi
